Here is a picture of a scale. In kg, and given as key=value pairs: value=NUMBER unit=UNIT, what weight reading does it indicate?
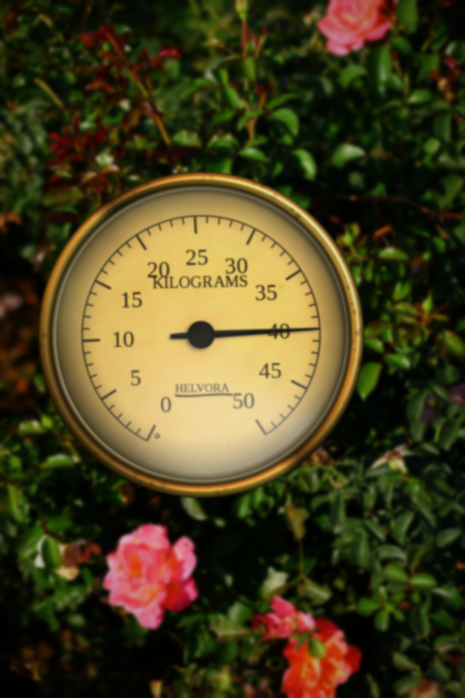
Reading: value=40 unit=kg
